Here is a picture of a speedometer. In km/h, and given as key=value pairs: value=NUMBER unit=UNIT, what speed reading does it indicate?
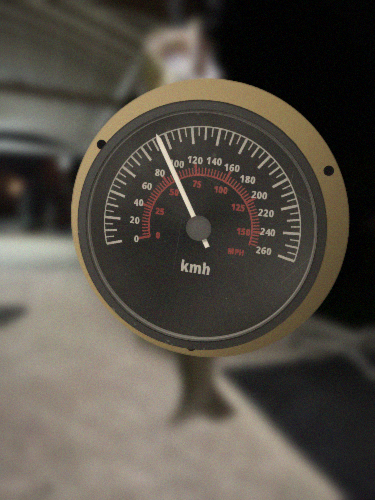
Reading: value=95 unit=km/h
